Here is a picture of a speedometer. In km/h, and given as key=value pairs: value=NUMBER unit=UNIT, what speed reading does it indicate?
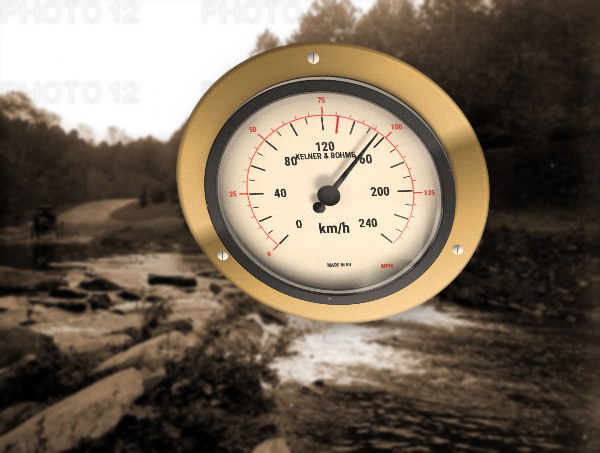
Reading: value=155 unit=km/h
